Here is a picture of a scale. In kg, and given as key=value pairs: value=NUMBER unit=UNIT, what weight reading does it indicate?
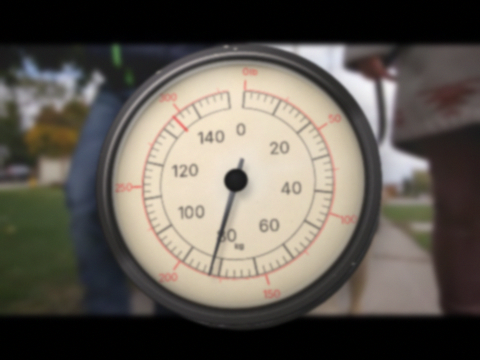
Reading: value=82 unit=kg
